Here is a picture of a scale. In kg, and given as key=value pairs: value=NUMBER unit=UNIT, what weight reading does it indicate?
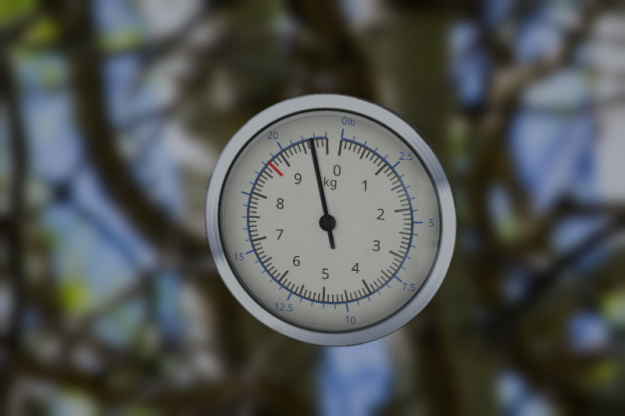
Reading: value=9.7 unit=kg
